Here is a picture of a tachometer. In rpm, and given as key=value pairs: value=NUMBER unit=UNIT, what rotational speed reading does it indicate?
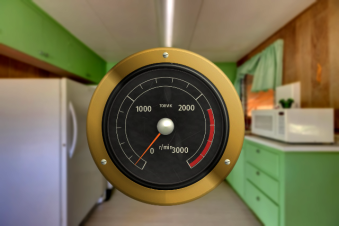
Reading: value=100 unit=rpm
